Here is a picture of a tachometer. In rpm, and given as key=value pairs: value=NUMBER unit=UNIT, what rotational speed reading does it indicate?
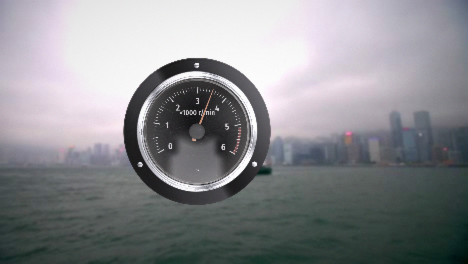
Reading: value=3500 unit=rpm
